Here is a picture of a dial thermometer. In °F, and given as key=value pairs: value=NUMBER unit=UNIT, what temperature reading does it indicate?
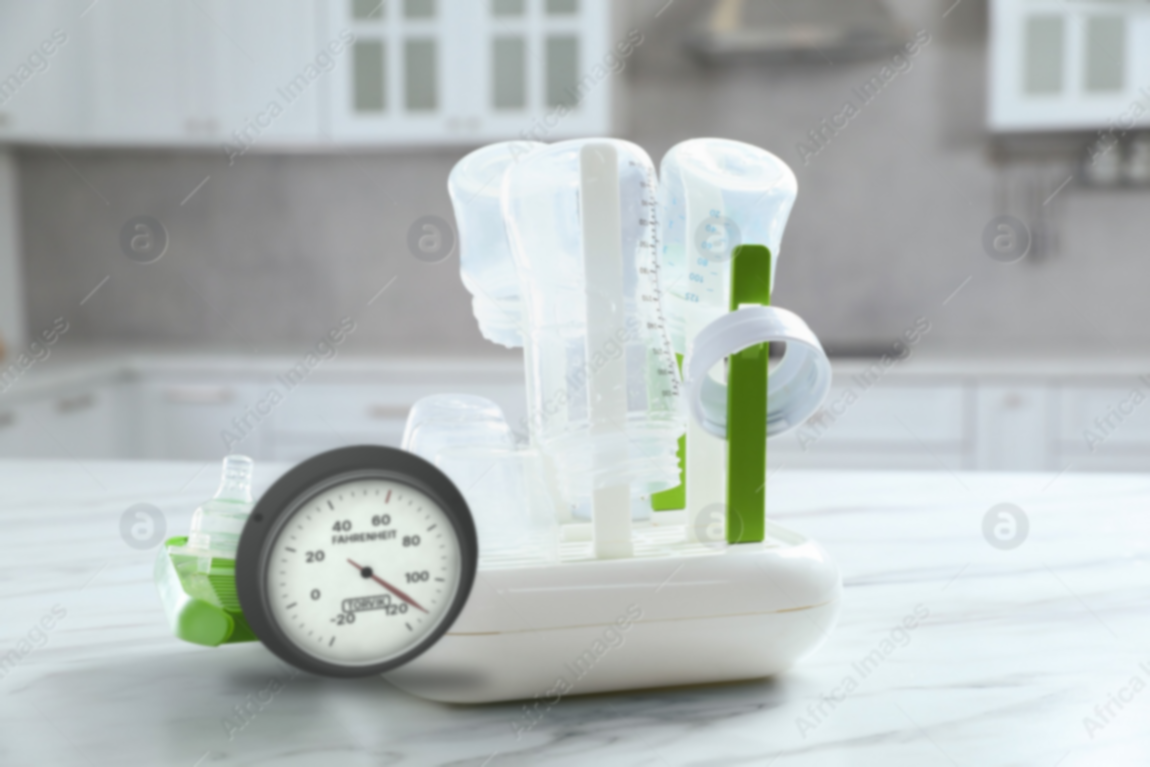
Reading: value=112 unit=°F
